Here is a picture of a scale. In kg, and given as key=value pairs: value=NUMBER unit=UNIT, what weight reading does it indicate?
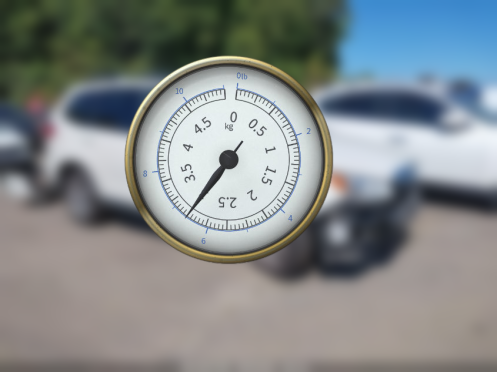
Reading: value=3 unit=kg
